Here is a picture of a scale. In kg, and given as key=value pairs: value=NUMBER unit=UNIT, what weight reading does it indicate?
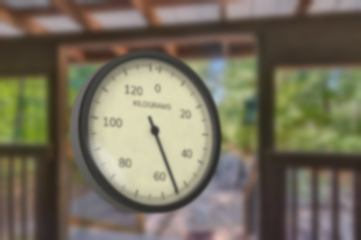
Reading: value=55 unit=kg
